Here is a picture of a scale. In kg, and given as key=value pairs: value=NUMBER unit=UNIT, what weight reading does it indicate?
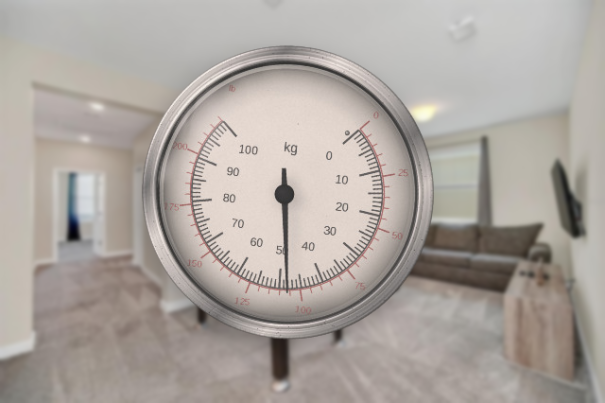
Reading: value=48 unit=kg
